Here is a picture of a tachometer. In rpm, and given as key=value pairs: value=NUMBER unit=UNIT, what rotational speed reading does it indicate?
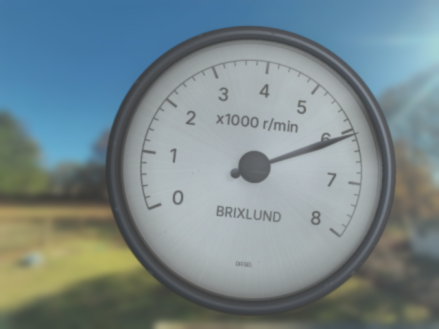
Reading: value=6100 unit=rpm
